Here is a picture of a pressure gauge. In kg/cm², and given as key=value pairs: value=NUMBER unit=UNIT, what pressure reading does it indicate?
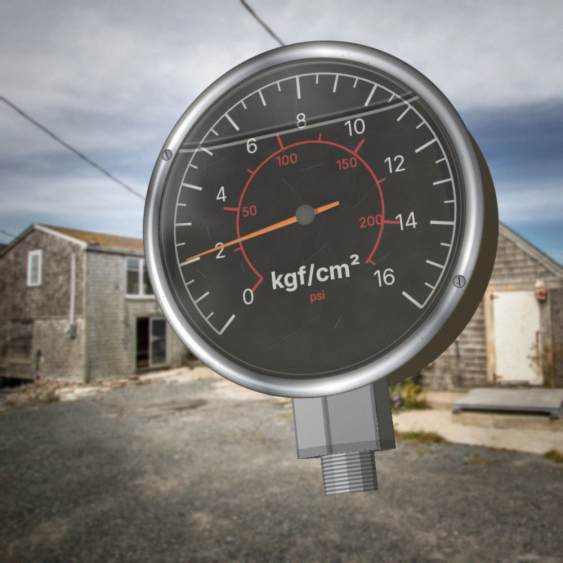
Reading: value=2 unit=kg/cm²
